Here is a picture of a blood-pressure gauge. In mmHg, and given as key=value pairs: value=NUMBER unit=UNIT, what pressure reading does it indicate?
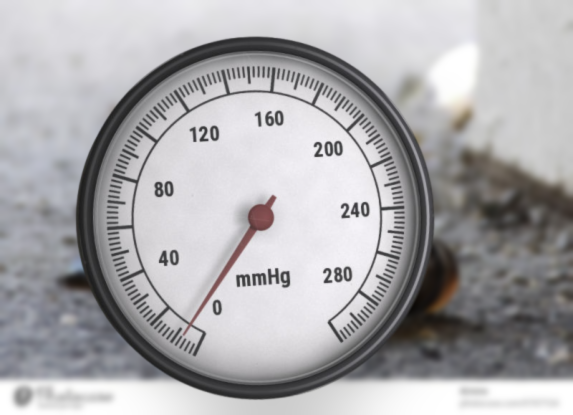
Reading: value=8 unit=mmHg
